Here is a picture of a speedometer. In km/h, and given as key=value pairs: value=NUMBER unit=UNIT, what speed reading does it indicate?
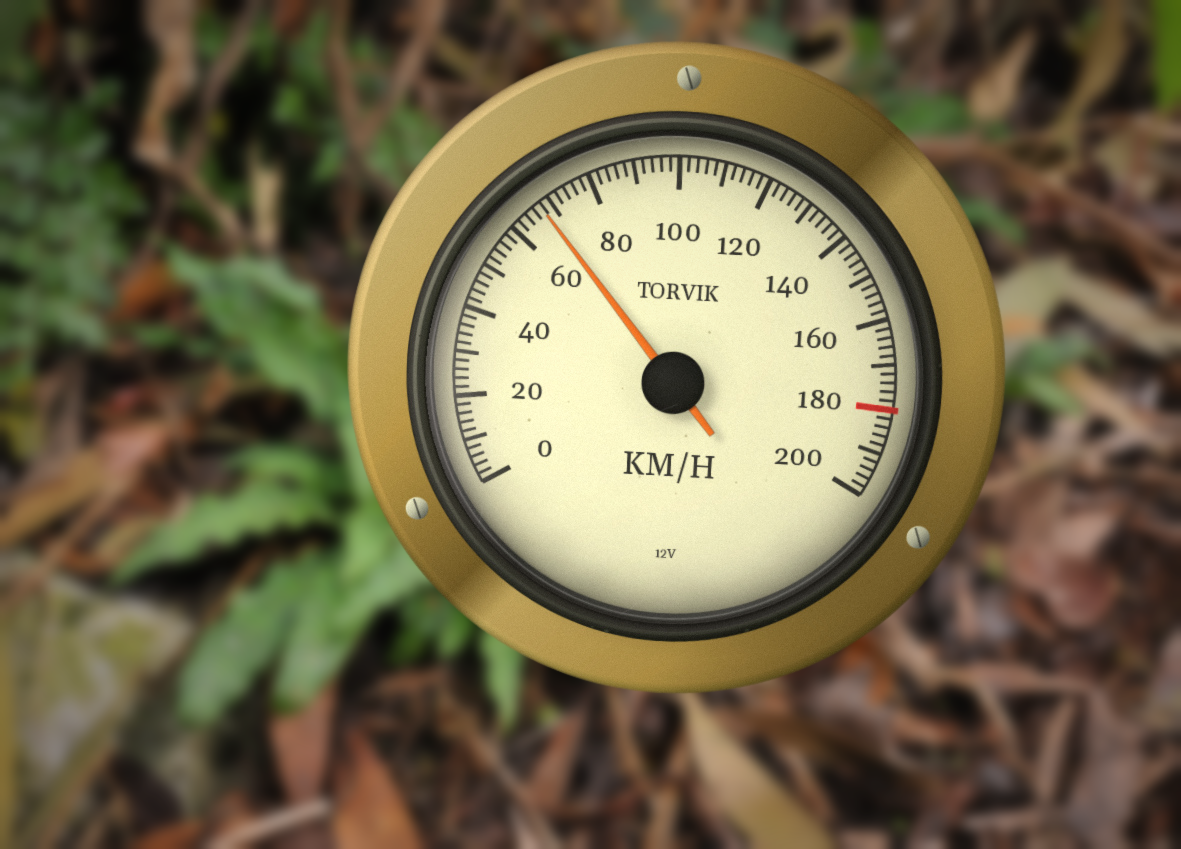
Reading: value=68 unit=km/h
